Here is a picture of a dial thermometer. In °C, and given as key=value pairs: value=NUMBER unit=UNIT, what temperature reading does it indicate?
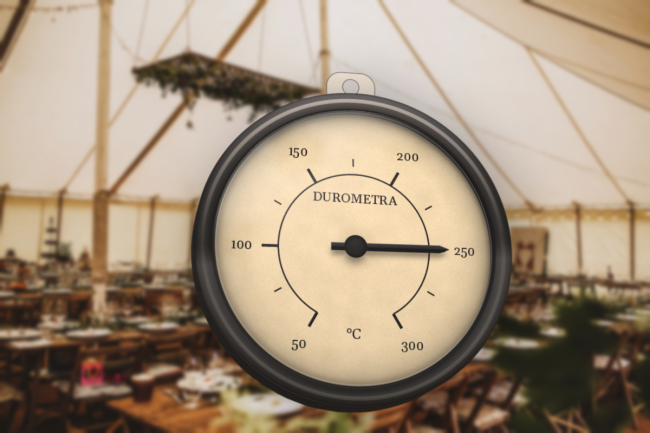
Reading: value=250 unit=°C
